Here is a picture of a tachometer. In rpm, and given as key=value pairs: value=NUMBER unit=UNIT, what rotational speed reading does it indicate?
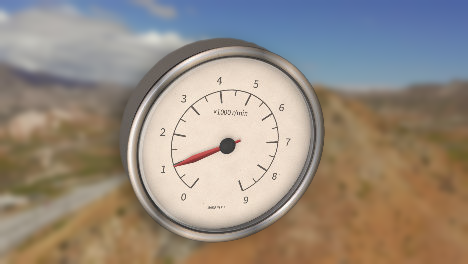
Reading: value=1000 unit=rpm
